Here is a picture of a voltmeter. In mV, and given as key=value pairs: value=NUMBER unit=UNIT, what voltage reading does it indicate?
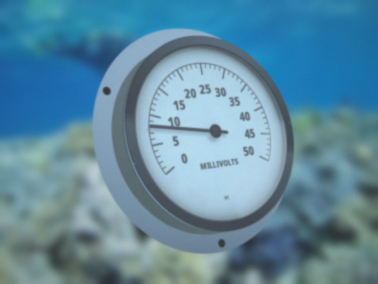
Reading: value=8 unit=mV
